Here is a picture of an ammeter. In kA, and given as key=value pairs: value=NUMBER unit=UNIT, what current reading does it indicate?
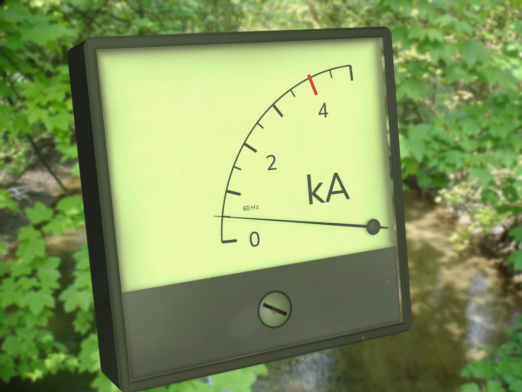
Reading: value=0.5 unit=kA
